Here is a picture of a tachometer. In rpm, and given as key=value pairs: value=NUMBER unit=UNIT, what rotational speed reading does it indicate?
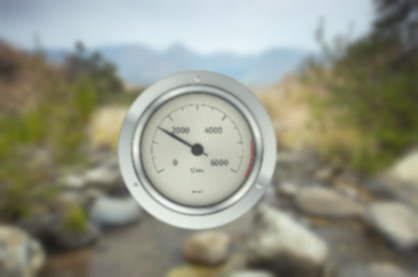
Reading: value=1500 unit=rpm
